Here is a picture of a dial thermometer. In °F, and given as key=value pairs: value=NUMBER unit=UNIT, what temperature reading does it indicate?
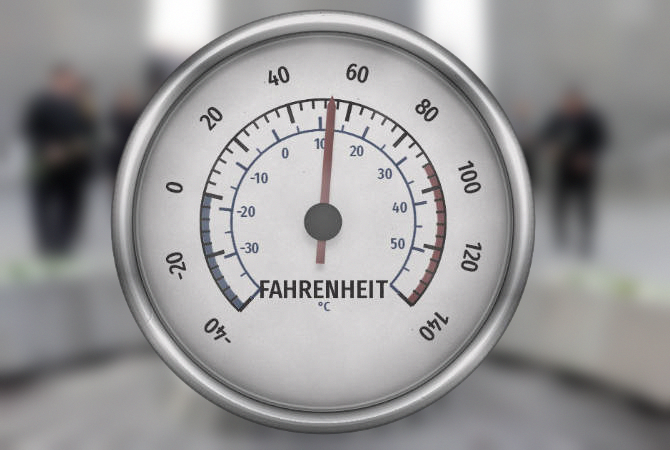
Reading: value=54 unit=°F
